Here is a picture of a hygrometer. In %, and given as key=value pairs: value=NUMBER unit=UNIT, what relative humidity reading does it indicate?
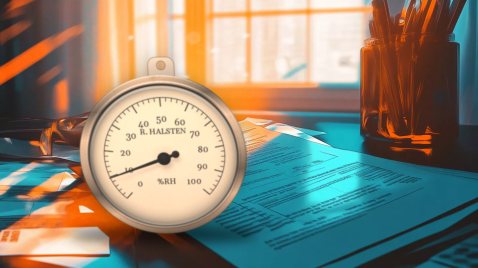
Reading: value=10 unit=%
